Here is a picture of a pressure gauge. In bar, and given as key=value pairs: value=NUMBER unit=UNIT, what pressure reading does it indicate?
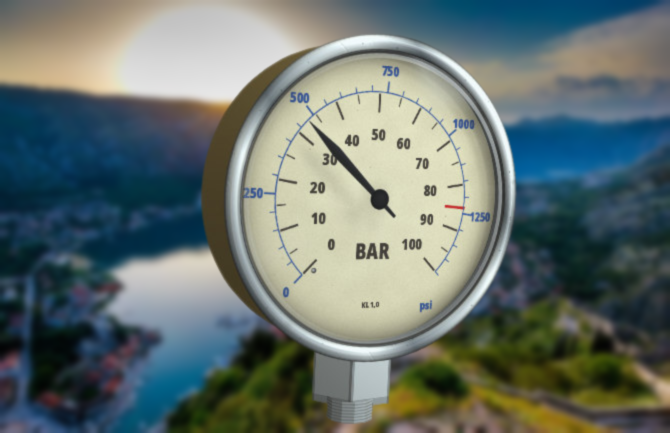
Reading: value=32.5 unit=bar
